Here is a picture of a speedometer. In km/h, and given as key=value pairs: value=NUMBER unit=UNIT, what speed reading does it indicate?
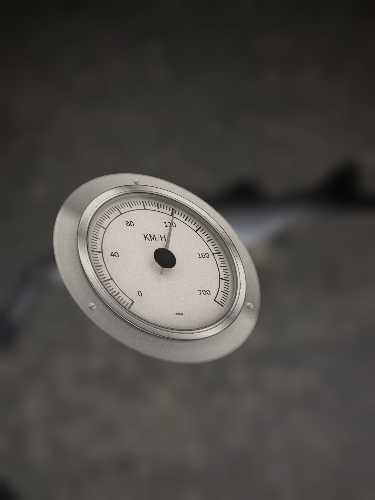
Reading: value=120 unit=km/h
